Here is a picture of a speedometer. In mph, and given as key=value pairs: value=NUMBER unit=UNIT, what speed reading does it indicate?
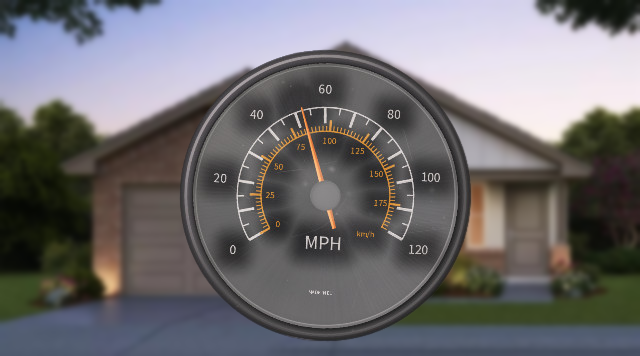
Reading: value=52.5 unit=mph
